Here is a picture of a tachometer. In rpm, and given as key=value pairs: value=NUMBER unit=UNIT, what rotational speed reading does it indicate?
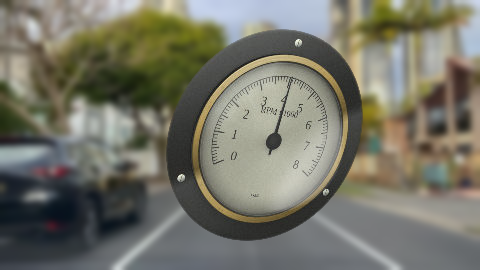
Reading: value=4000 unit=rpm
